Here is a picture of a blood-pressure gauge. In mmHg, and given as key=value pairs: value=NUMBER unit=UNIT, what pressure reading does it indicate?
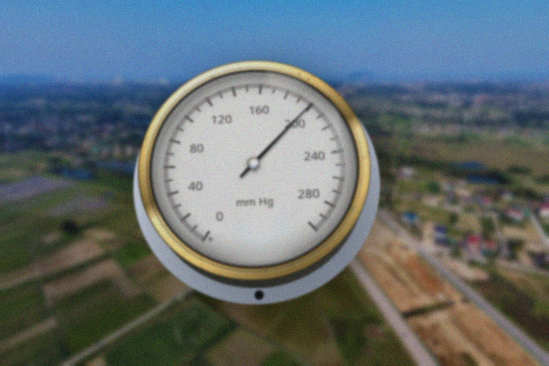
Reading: value=200 unit=mmHg
